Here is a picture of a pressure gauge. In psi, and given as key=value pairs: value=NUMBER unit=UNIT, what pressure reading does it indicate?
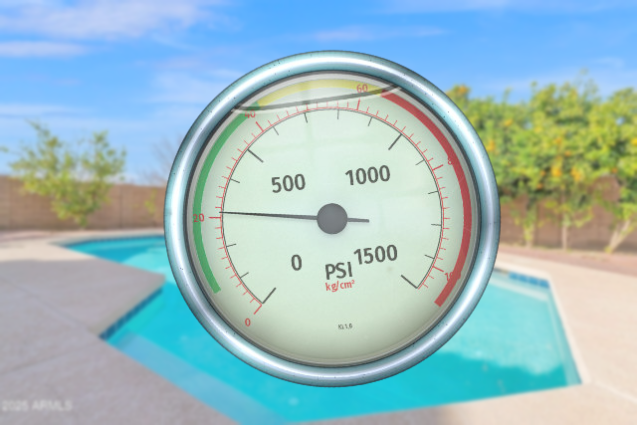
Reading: value=300 unit=psi
